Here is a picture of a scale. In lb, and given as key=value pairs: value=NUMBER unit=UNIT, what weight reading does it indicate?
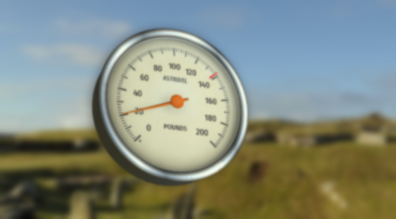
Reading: value=20 unit=lb
